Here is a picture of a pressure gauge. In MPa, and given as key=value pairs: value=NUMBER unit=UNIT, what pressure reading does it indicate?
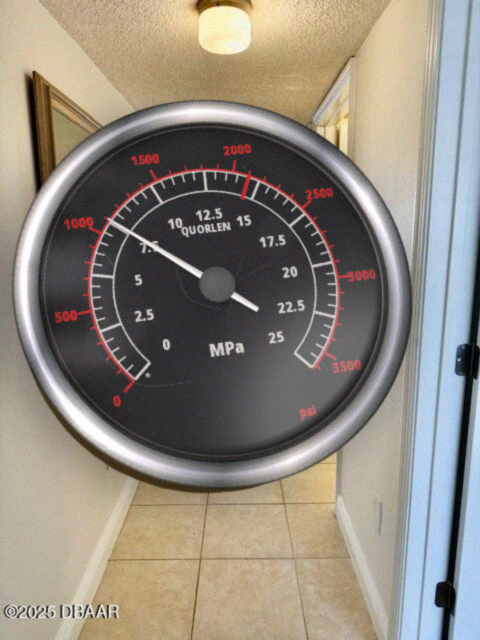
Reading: value=7.5 unit=MPa
